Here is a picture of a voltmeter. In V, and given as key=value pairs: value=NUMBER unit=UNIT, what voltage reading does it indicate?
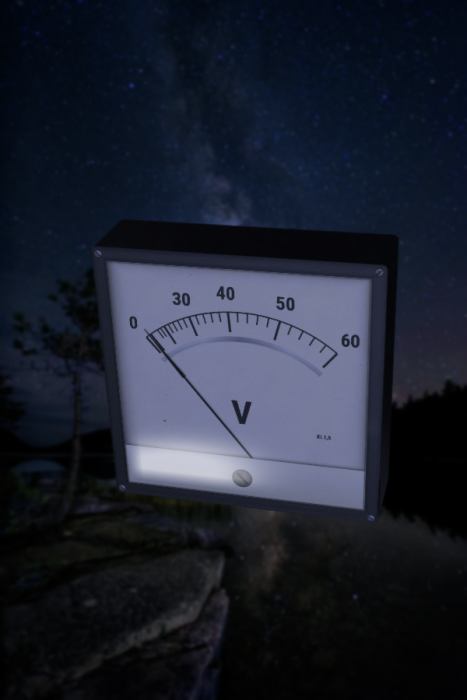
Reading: value=10 unit=V
